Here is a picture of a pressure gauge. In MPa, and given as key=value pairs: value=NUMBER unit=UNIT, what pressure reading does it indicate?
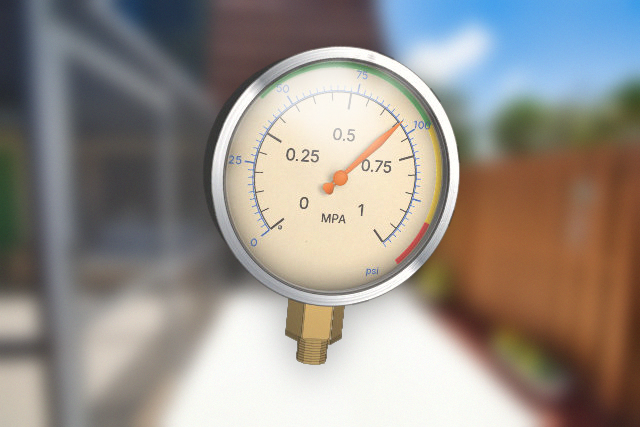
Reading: value=0.65 unit=MPa
